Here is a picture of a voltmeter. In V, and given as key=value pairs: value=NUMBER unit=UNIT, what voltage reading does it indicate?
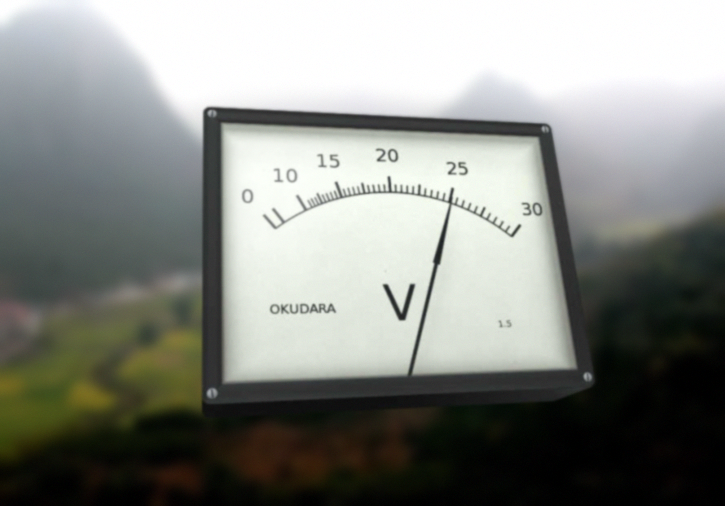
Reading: value=25 unit=V
